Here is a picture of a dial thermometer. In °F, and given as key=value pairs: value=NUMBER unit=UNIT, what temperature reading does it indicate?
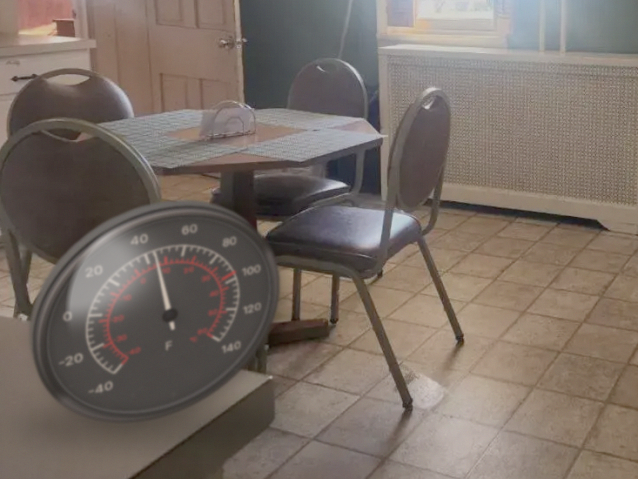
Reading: value=44 unit=°F
